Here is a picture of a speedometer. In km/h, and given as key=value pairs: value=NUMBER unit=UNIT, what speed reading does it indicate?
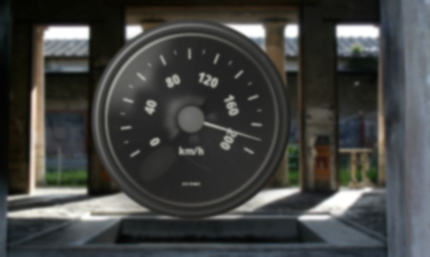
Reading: value=190 unit=km/h
